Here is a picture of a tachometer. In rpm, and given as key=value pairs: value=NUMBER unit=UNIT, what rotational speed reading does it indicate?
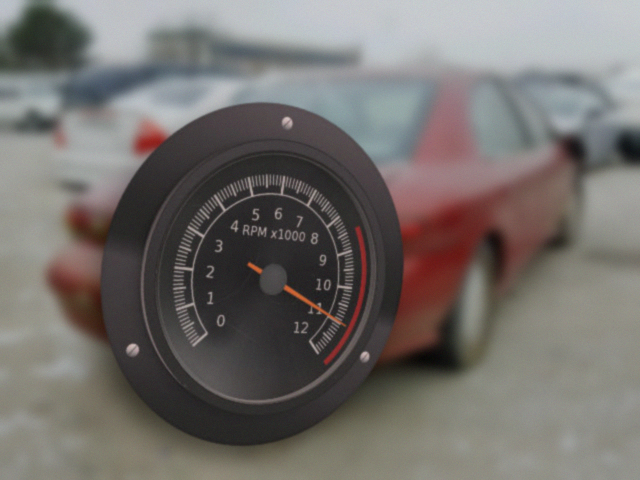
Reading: value=11000 unit=rpm
